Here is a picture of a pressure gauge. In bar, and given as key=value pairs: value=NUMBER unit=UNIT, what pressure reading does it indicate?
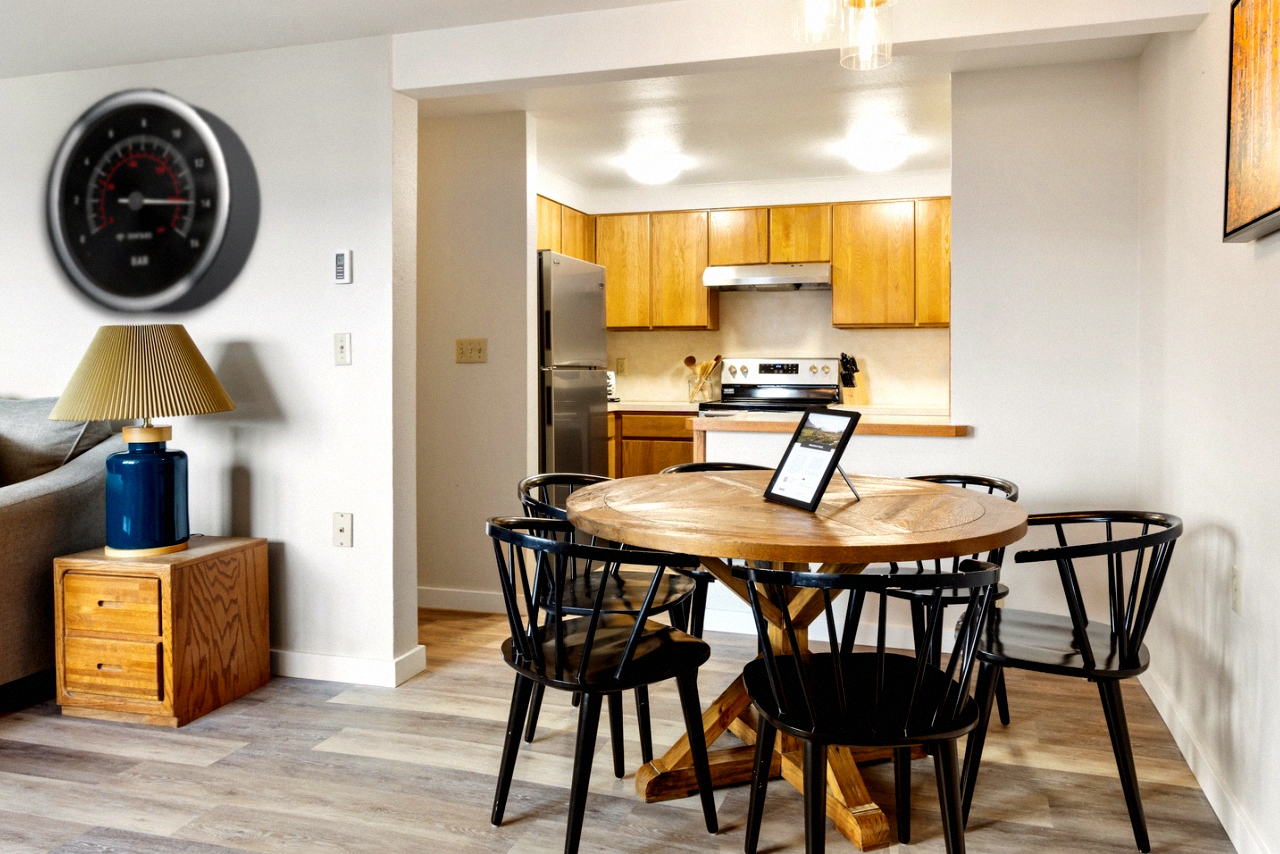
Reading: value=14 unit=bar
